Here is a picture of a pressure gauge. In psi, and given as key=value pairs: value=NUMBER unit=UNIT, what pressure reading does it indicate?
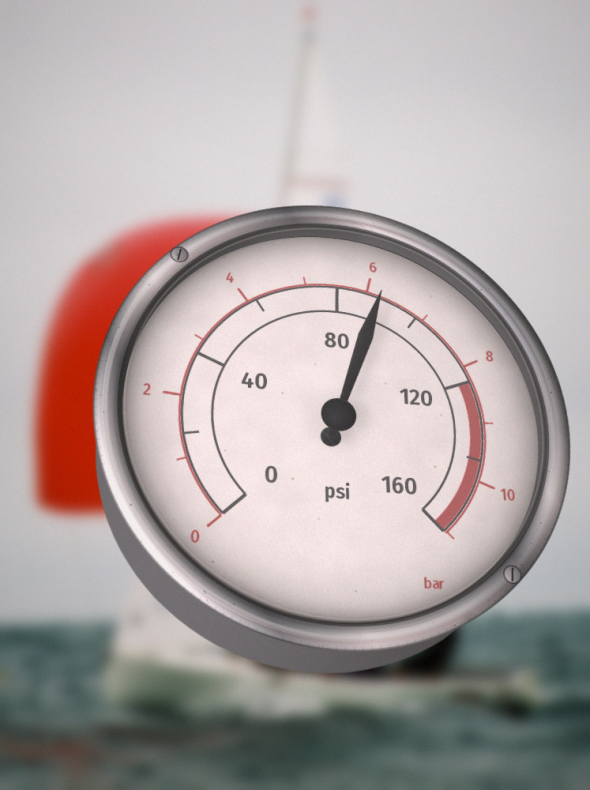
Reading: value=90 unit=psi
